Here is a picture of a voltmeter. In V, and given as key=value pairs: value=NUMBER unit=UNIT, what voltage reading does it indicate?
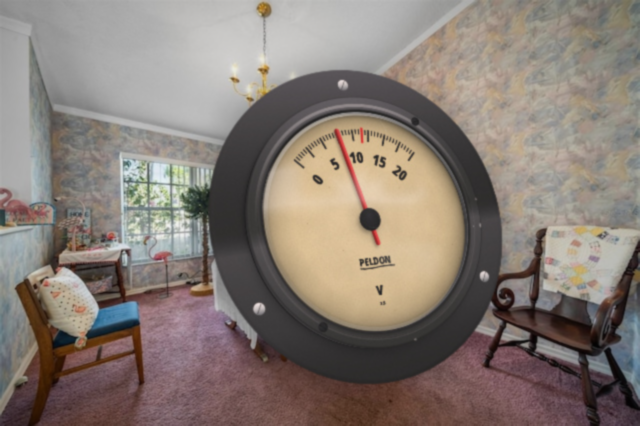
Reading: value=7.5 unit=V
